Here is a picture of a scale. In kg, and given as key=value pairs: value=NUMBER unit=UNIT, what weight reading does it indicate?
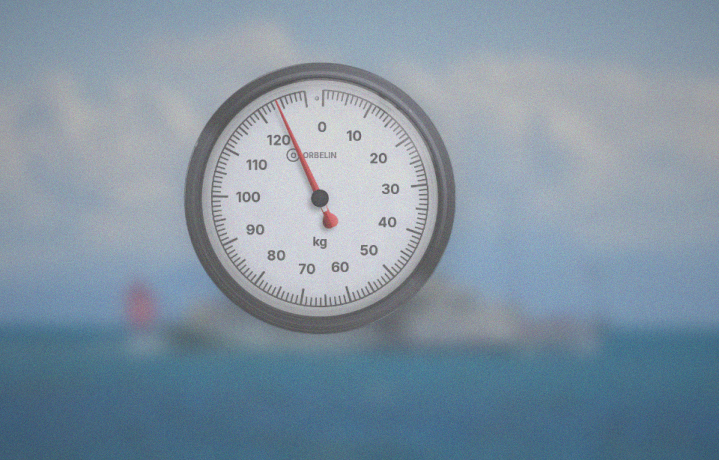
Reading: value=124 unit=kg
